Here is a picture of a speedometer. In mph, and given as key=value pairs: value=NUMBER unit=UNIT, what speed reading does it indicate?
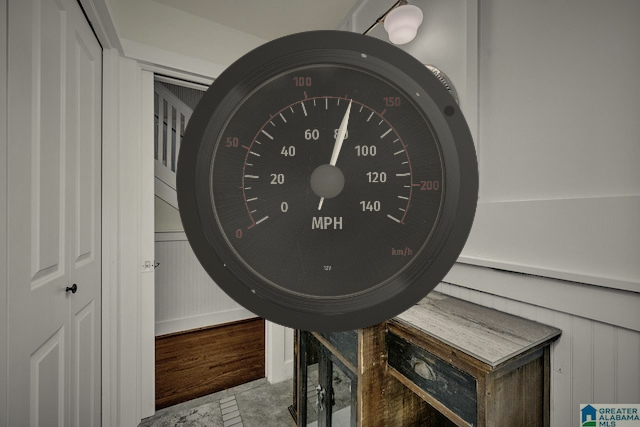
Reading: value=80 unit=mph
